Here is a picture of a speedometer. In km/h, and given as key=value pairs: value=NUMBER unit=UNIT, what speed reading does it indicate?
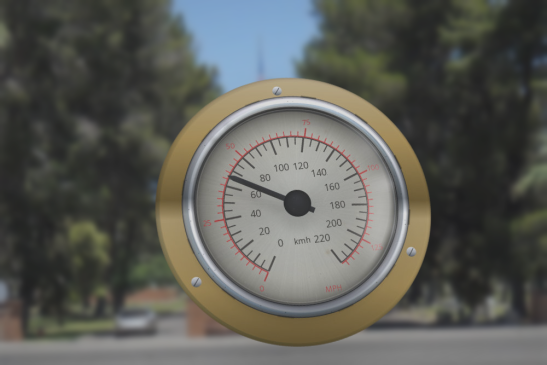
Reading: value=65 unit=km/h
